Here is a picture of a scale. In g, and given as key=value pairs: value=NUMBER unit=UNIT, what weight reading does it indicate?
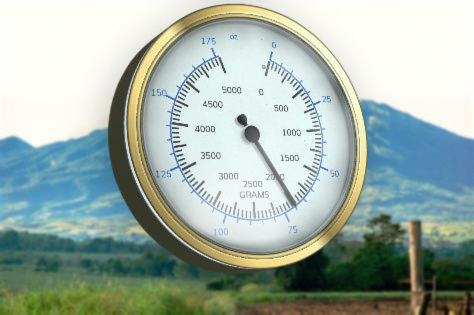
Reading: value=2000 unit=g
